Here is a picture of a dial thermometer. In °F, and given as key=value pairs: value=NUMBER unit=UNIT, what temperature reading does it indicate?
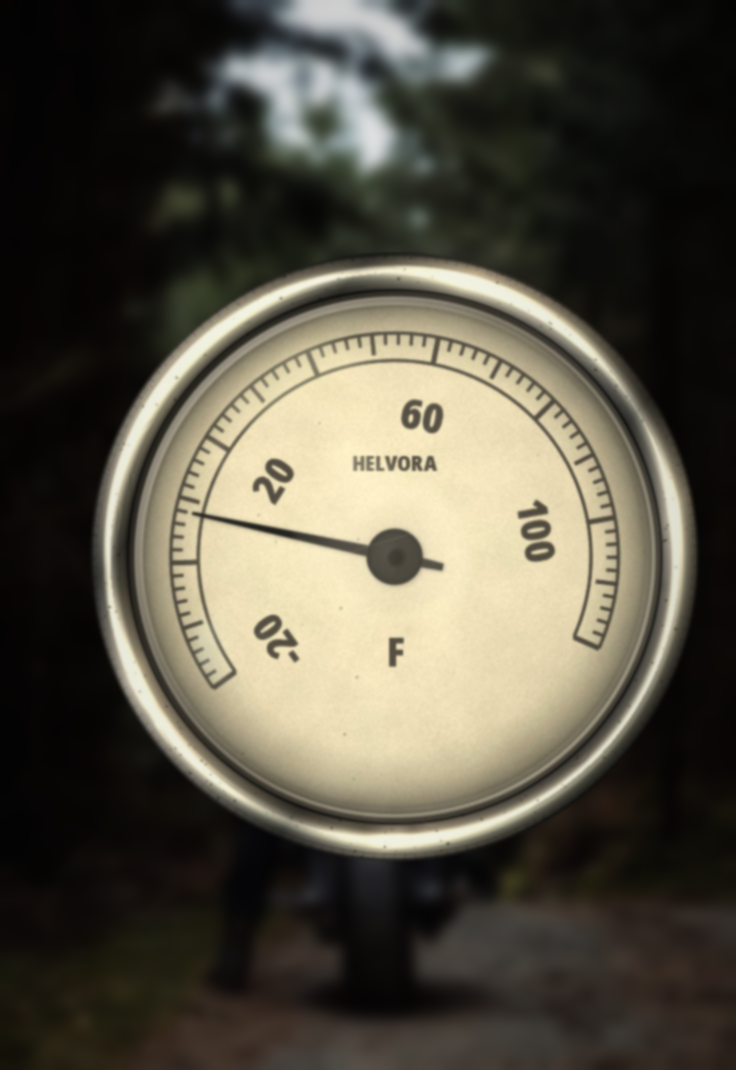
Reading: value=8 unit=°F
